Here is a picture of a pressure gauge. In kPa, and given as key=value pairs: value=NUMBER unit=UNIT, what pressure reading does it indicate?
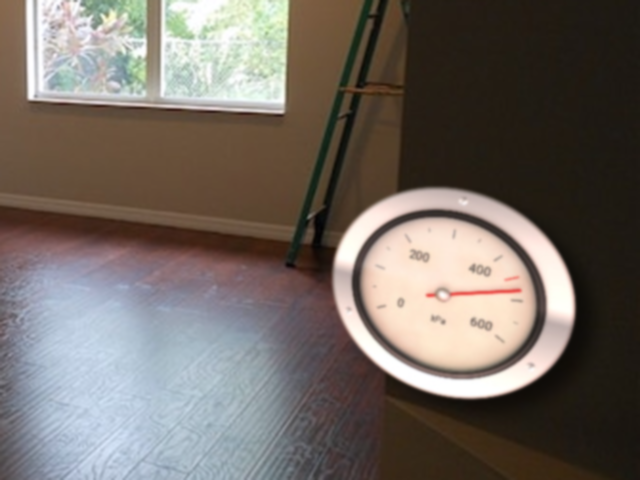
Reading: value=475 unit=kPa
